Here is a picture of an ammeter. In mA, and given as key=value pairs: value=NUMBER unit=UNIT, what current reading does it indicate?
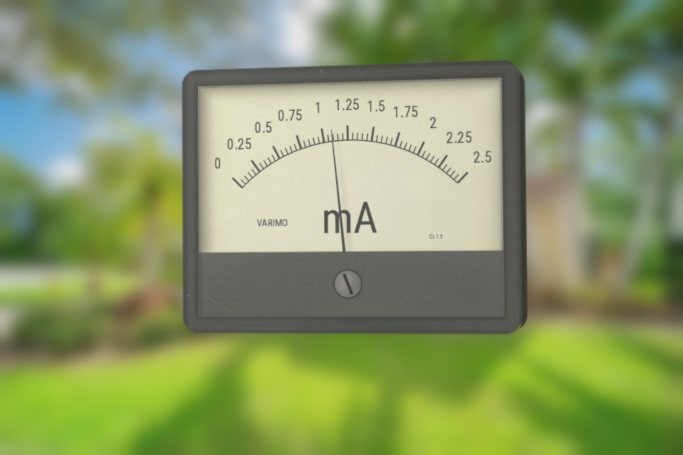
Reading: value=1.1 unit=mA
